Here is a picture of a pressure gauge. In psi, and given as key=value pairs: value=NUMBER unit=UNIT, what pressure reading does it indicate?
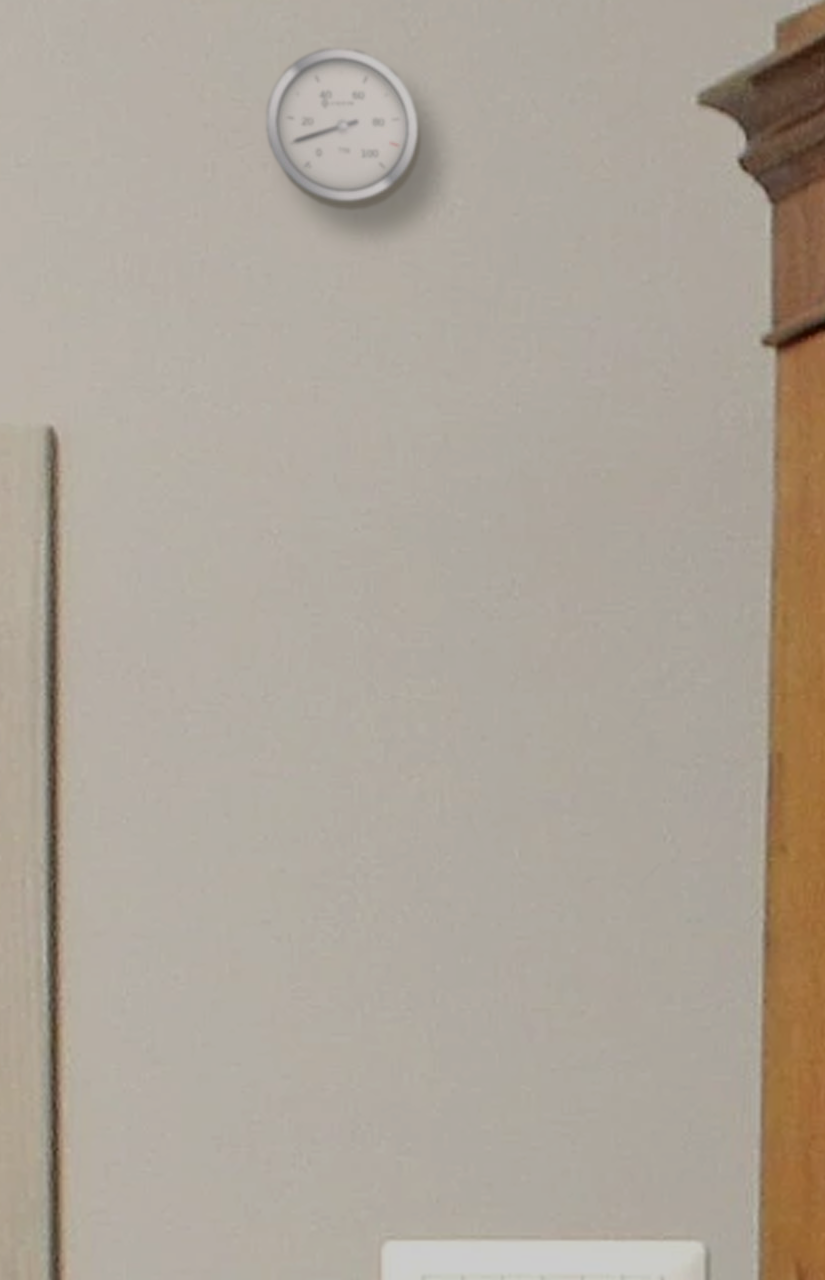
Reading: value=10 unit=psi
